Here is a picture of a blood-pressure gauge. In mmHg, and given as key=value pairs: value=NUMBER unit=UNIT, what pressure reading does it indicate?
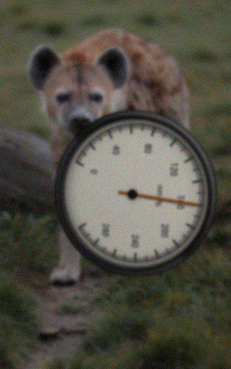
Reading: value=160 unit=mmHg
